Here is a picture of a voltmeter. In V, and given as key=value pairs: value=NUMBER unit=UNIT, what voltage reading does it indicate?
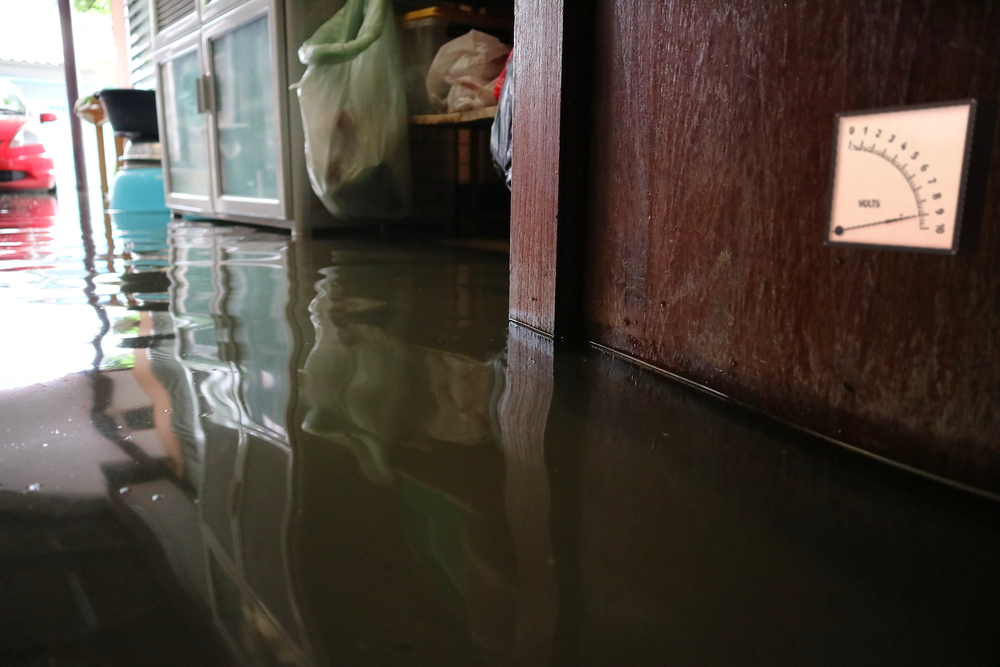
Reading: value=9 unit=V
